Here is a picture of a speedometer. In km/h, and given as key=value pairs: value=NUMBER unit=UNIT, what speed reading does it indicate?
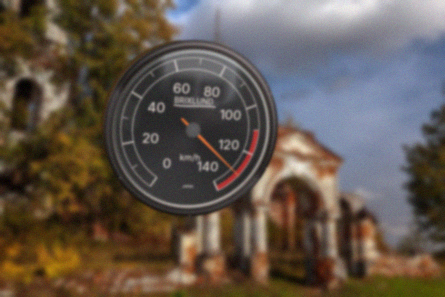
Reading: value=130 unit=km/h
